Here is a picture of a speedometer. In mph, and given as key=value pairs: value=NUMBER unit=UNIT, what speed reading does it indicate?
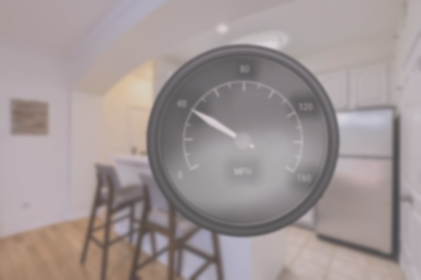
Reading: value=40 unit=mph
